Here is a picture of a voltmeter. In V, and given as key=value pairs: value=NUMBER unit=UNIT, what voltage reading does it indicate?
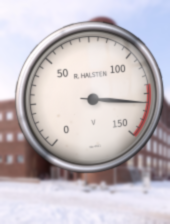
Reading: value=130 unit=V
